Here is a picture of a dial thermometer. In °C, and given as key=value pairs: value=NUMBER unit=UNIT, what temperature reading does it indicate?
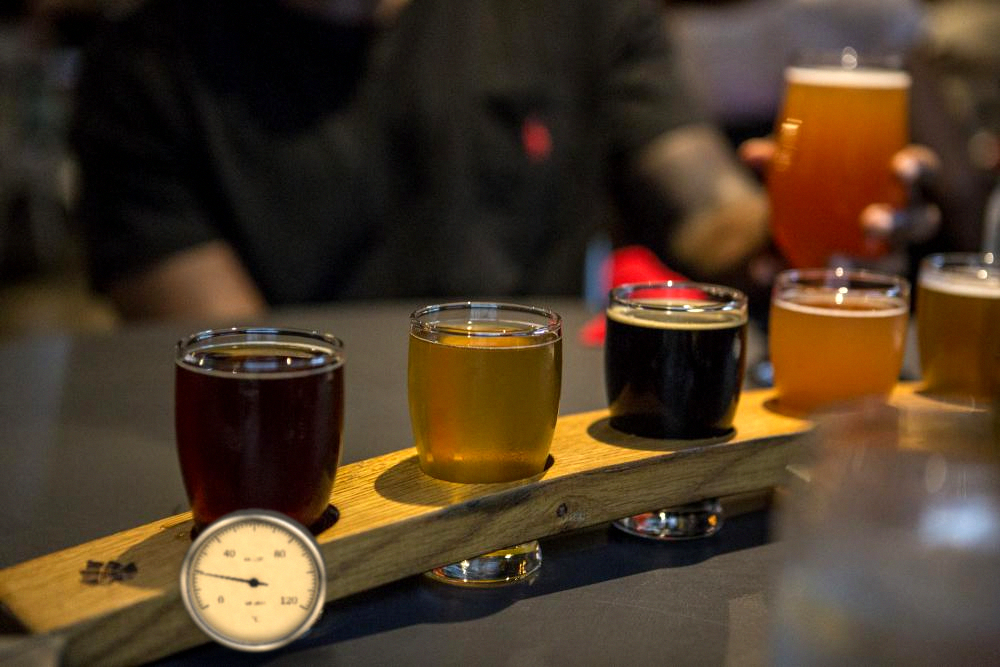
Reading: value=20 unit=°C
